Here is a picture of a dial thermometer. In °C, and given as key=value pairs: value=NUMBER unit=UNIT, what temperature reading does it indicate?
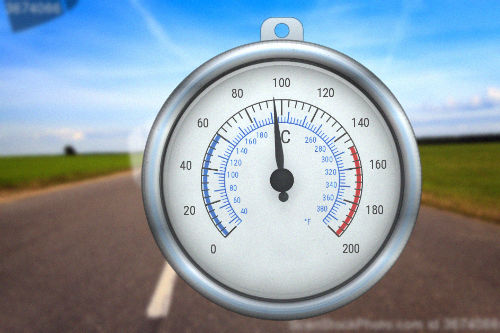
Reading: value=96 unit=°C
